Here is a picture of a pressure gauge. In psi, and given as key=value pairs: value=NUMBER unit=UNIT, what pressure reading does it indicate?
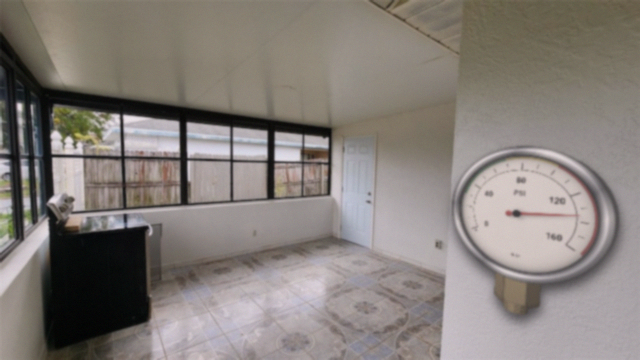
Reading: value=135 unit=psi
